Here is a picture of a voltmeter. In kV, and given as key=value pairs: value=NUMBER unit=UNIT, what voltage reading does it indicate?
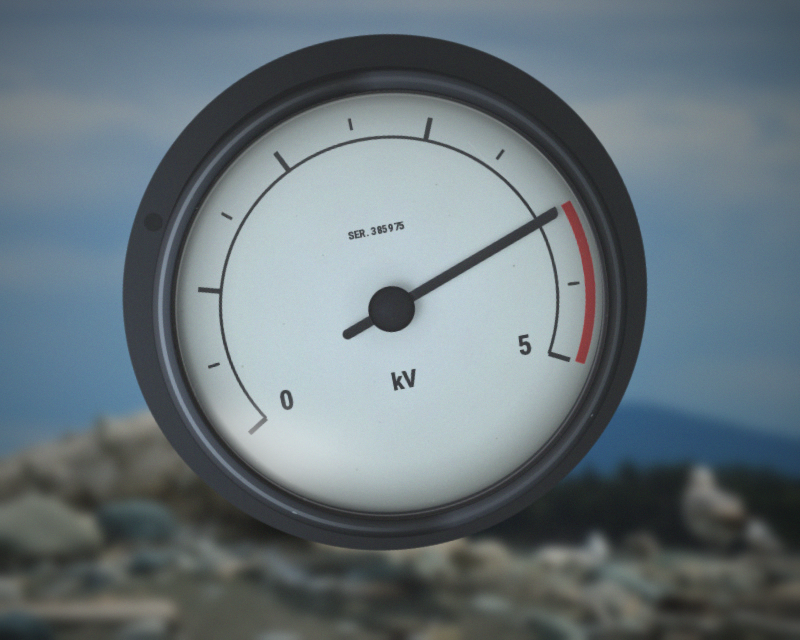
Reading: value=4 unit=kV
